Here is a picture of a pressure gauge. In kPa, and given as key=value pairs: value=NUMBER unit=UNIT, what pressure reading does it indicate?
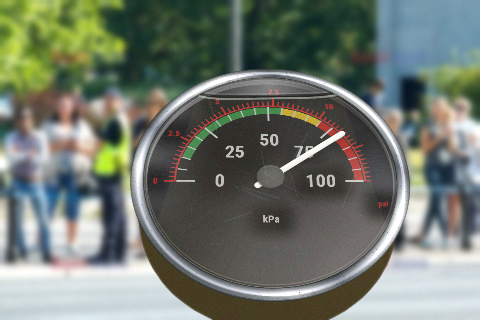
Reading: value=80 unit=kPa
